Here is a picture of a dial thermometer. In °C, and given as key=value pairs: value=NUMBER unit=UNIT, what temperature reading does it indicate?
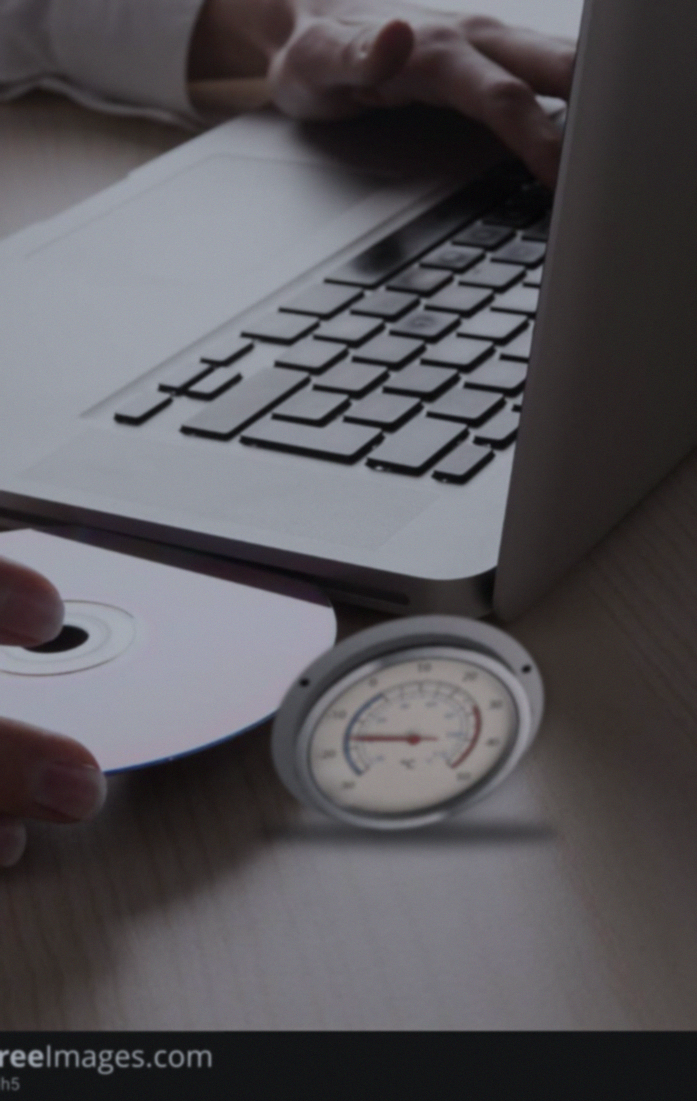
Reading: value=-15 unit=°C
